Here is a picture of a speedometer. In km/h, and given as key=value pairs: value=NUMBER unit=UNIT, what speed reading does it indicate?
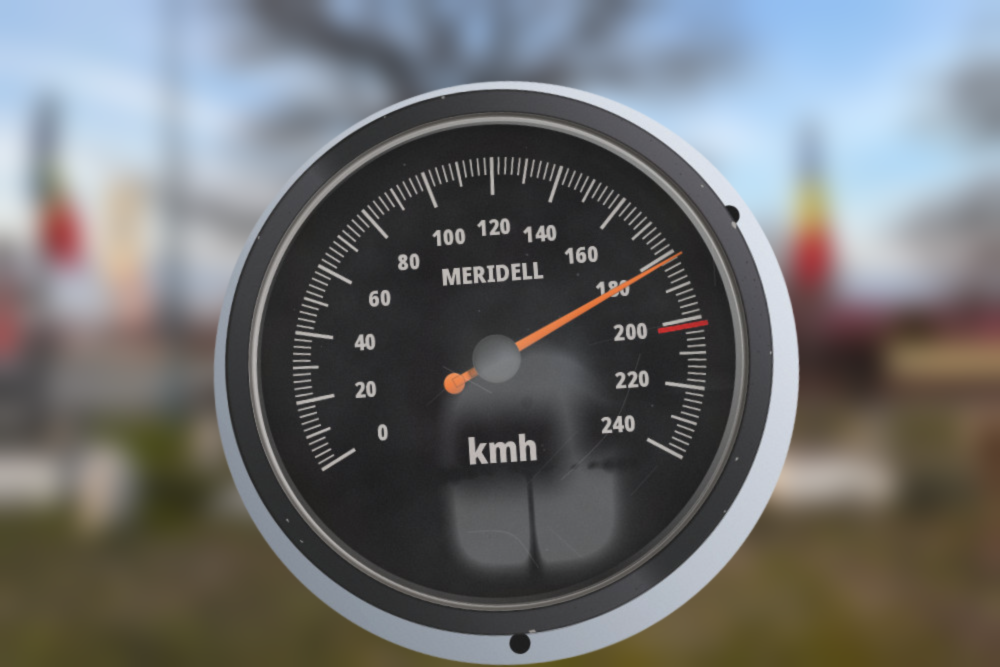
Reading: value=182 unit=km/h
